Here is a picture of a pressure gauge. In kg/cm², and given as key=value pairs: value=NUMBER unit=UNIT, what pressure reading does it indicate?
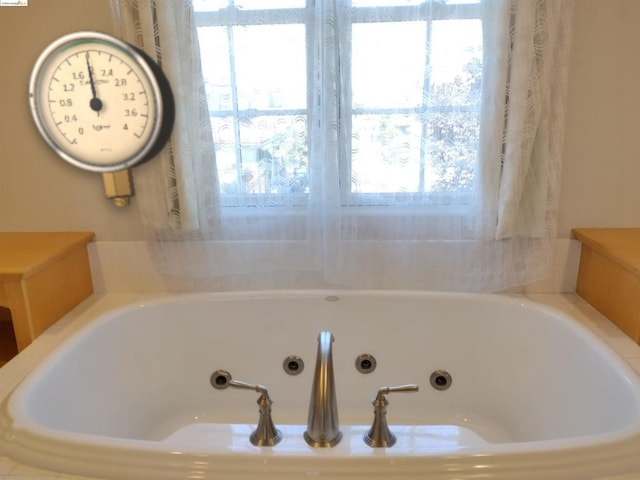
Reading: value=2 unit=kg/cm²
